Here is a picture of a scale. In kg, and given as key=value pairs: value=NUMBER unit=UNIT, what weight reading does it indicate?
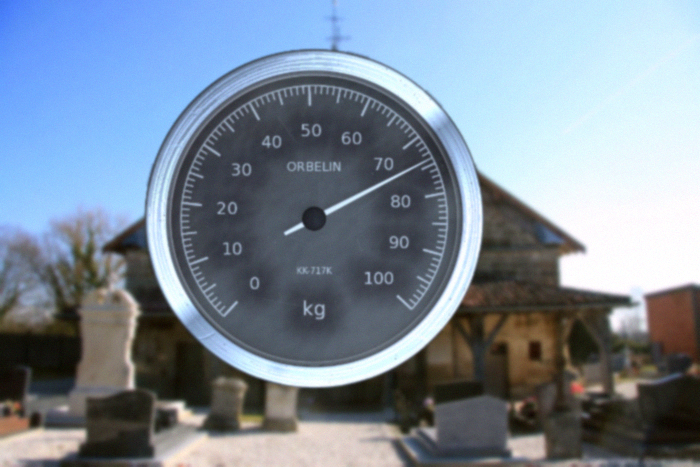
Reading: value=74 unit=kg
